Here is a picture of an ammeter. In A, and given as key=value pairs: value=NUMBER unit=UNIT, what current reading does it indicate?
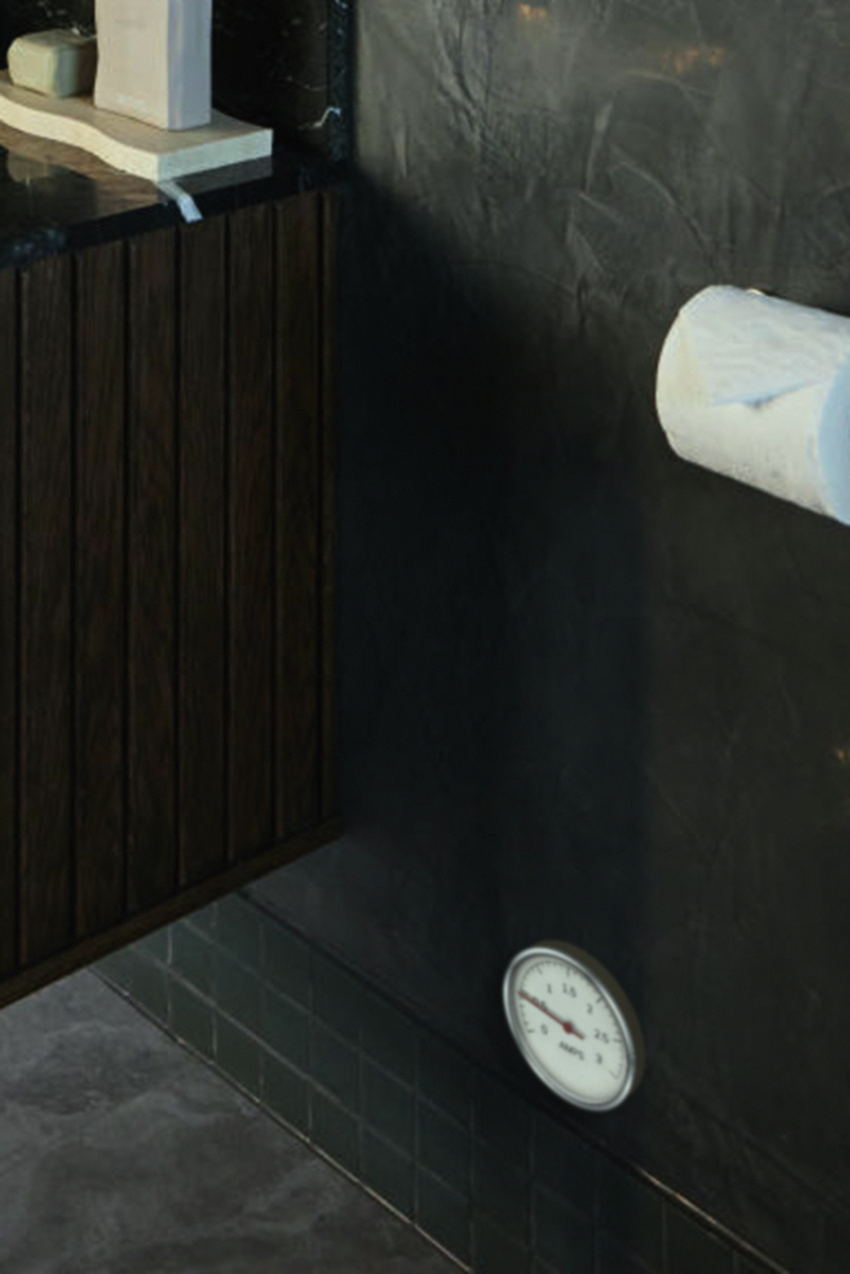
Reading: value=0.5 unit=A
